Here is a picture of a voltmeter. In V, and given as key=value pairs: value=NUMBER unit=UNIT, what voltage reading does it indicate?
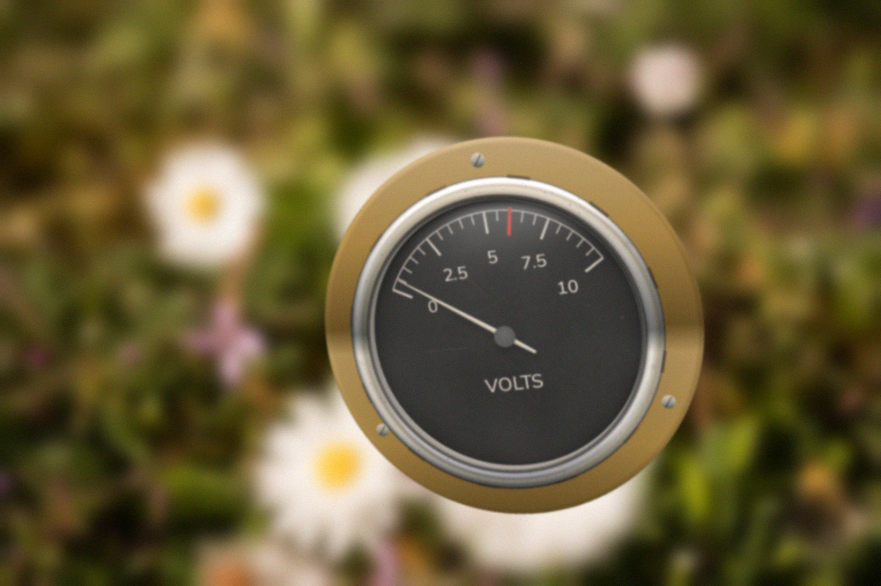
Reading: value=0.5 unit=V
